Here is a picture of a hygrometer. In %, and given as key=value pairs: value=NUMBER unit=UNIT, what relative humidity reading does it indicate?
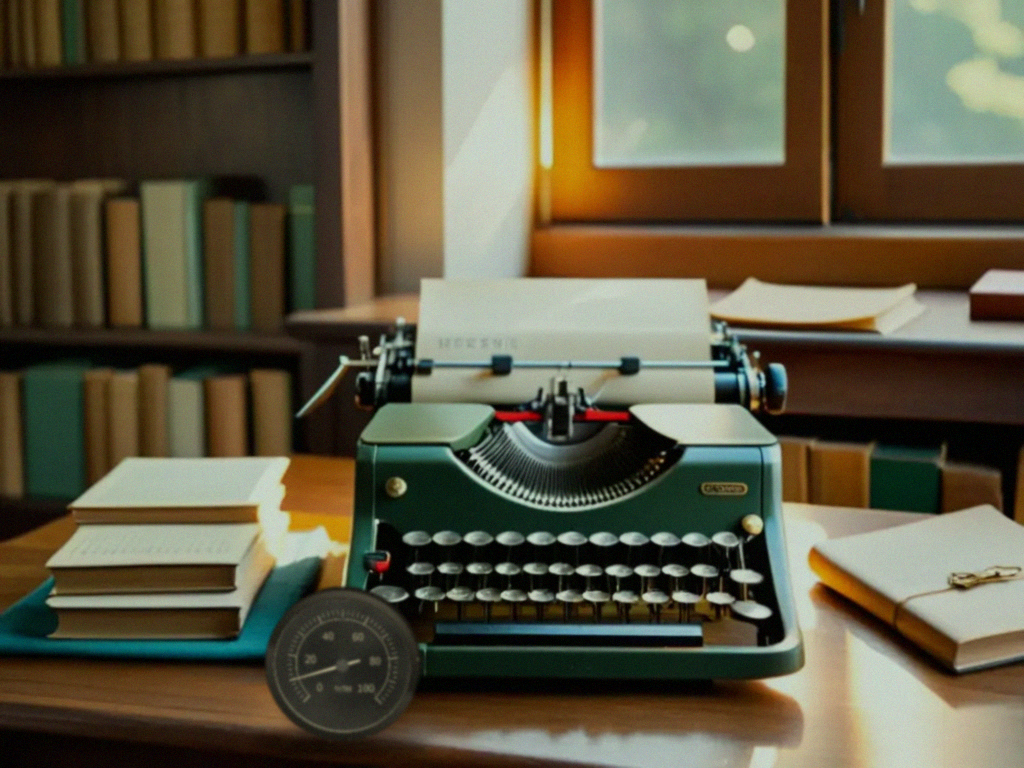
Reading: value=10 unit=%
